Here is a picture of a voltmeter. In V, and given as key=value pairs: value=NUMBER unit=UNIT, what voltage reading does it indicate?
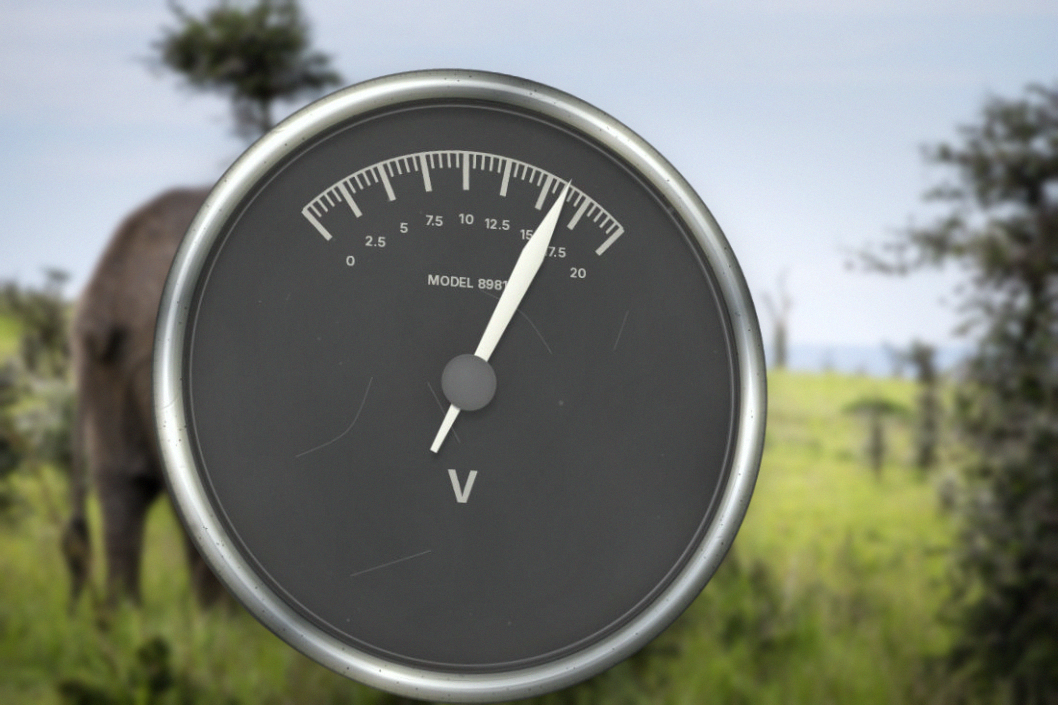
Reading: value=16 unit=V
